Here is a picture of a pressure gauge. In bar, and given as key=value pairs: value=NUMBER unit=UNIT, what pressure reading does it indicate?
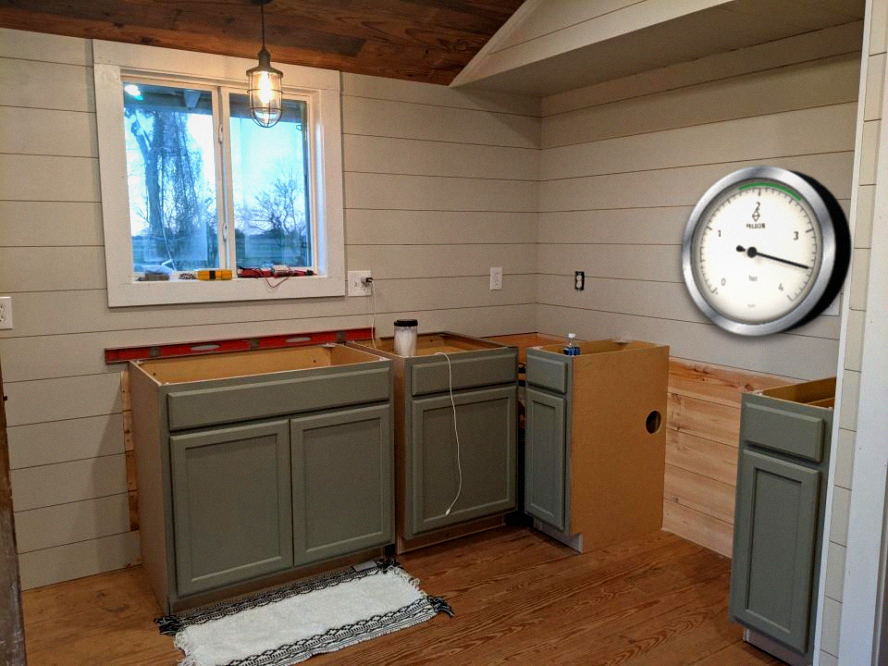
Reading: value=3.5 unit=bar
